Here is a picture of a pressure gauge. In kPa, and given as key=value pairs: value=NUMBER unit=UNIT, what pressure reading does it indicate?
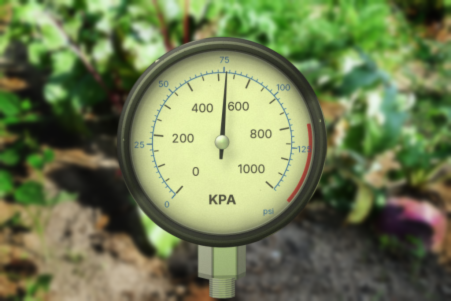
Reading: value=525 unit=kPa
